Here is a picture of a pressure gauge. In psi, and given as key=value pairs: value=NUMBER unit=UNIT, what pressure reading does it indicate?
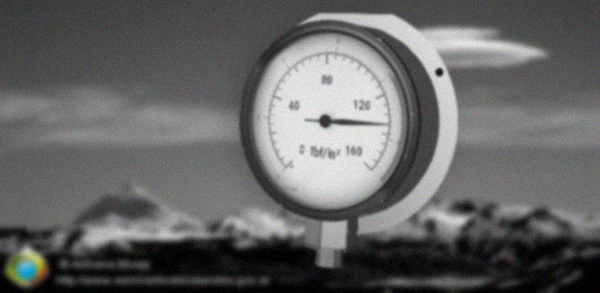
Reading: value=135 unit=psi
